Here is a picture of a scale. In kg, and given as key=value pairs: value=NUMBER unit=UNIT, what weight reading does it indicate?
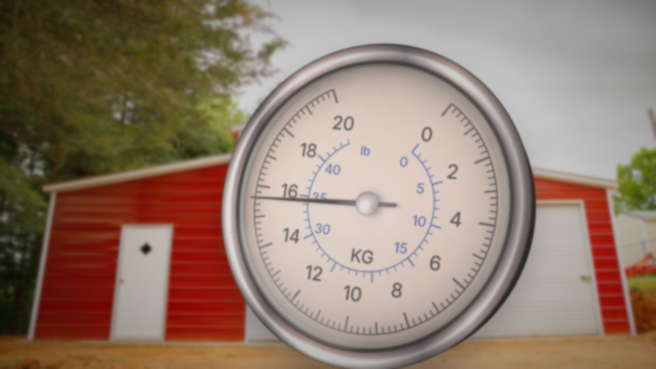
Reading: value=15.6 unit=kg
